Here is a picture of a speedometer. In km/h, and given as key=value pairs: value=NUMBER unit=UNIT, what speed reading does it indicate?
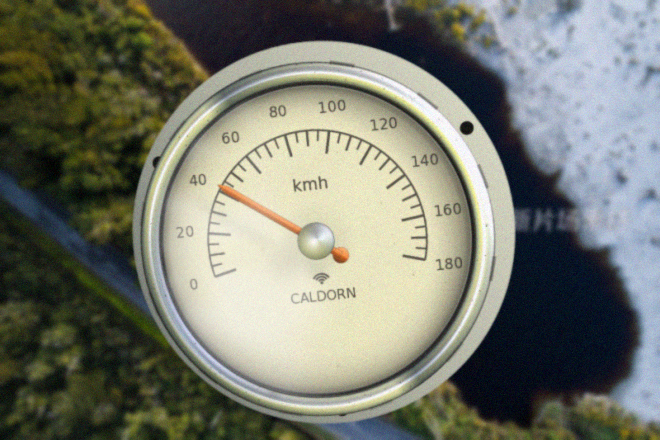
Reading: value=42.5 unit=km/h
